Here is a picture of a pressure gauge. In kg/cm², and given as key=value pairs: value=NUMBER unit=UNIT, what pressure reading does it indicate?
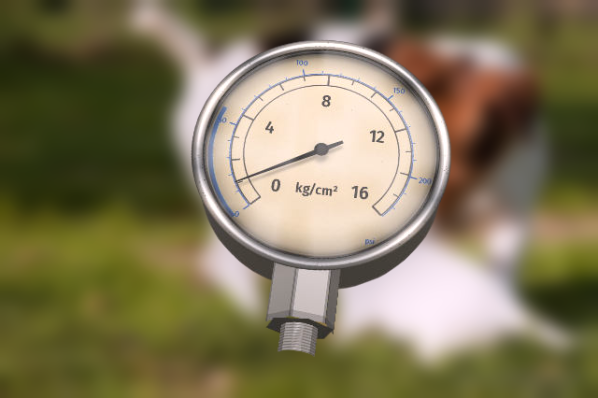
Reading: value=1 unit=kg/cm²
